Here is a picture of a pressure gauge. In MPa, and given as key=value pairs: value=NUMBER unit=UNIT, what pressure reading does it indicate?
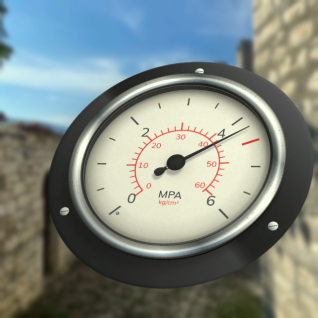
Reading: value=4.25 unit=MPa
